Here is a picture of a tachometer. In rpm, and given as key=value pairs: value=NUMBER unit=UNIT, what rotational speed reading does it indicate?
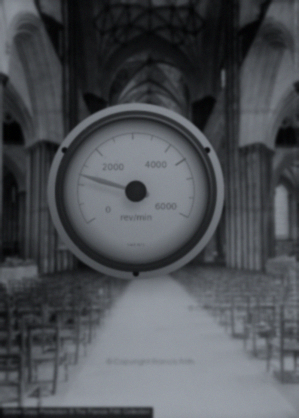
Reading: value=1250 unit=rpm
